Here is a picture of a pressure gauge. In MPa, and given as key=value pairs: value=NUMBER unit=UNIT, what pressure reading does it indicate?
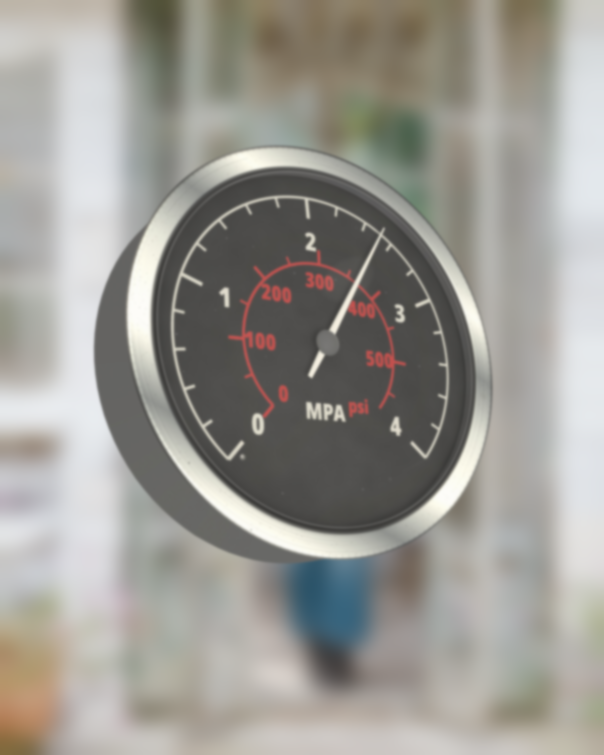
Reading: value=2.5 unit=MPa
